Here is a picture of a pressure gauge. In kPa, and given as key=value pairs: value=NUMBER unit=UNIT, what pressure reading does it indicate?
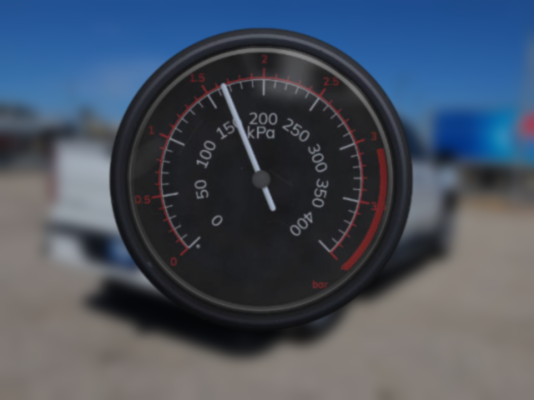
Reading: value=165 unit=kPa
